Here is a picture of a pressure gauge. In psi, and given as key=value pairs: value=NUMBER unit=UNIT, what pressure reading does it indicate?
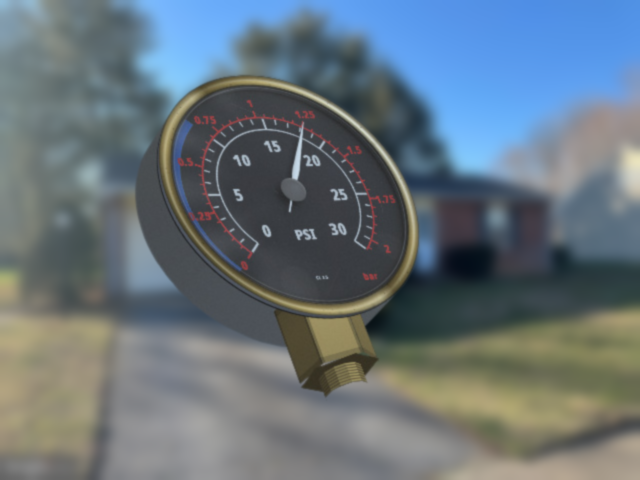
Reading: value=18 unit=psi
